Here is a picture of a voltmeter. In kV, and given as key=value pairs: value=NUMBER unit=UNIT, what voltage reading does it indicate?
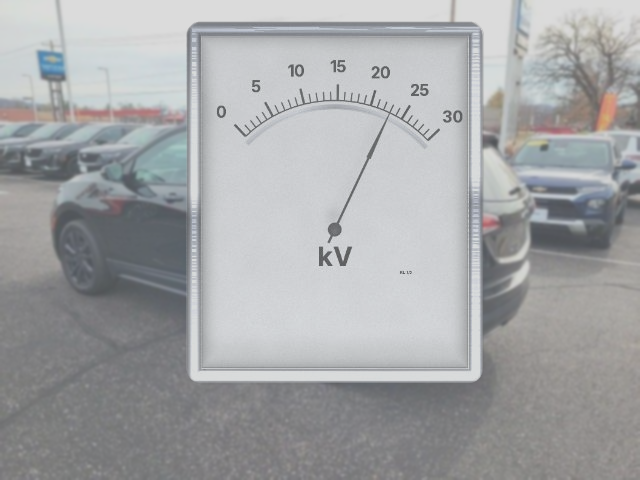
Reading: value=23 unit=kV
